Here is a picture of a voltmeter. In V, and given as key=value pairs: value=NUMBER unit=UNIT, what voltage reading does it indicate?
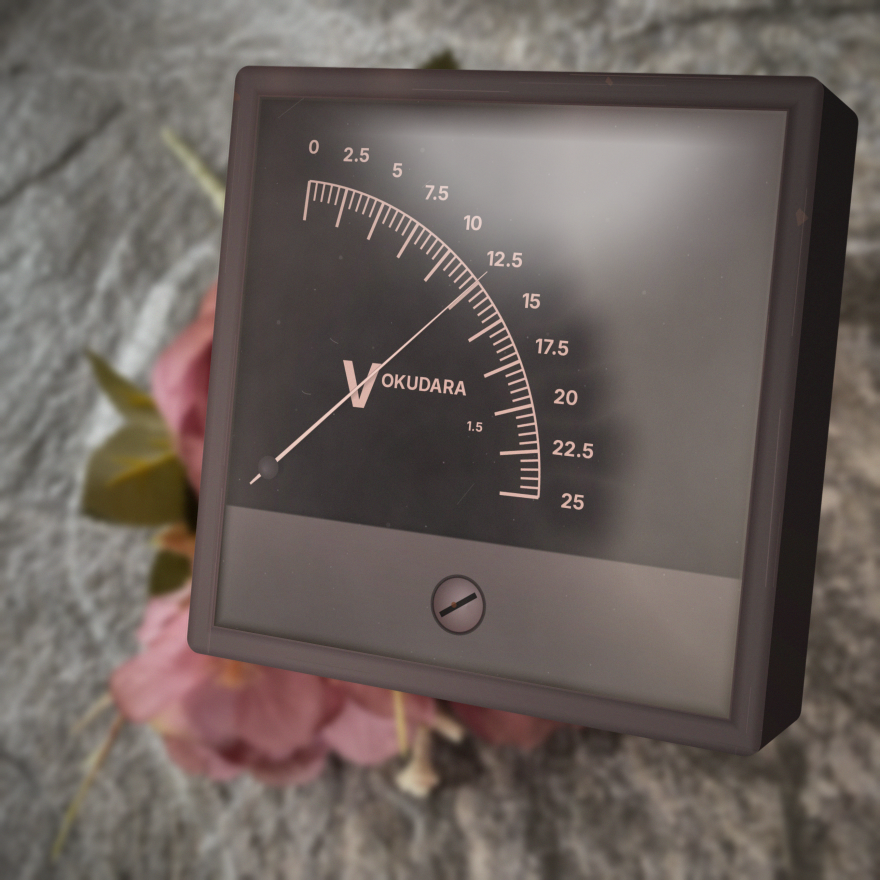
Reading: value=12.5 unit=V
